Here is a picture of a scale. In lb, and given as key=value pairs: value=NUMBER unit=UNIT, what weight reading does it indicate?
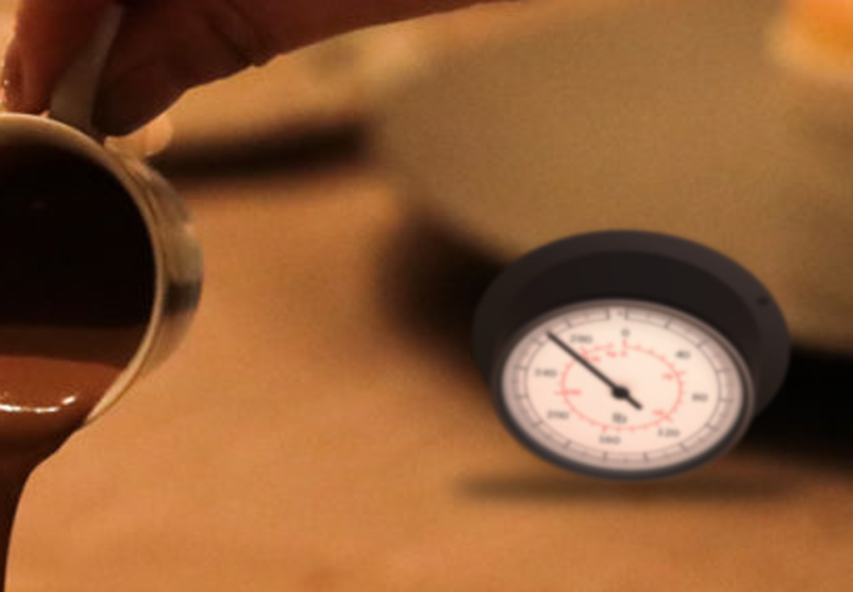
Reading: value=270 unit=lb
